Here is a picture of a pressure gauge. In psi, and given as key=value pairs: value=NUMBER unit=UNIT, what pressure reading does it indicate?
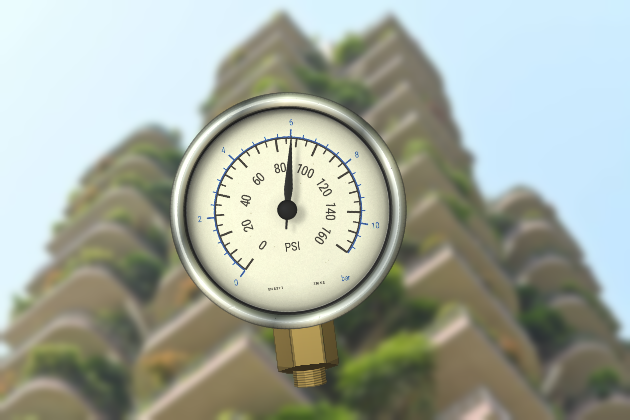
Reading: value=87.5 unit=psi
